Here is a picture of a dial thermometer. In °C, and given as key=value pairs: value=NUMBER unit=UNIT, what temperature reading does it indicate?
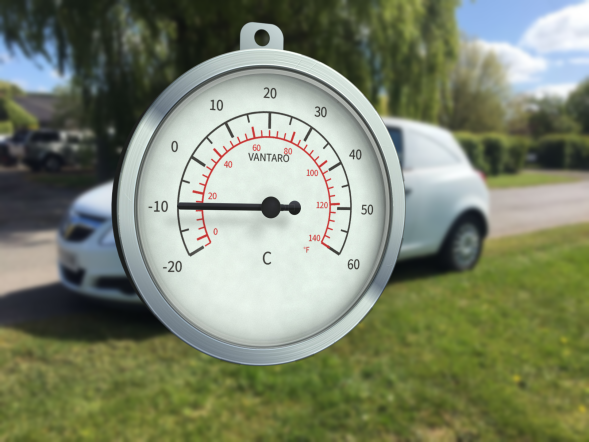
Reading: value=-10 unit=°C
